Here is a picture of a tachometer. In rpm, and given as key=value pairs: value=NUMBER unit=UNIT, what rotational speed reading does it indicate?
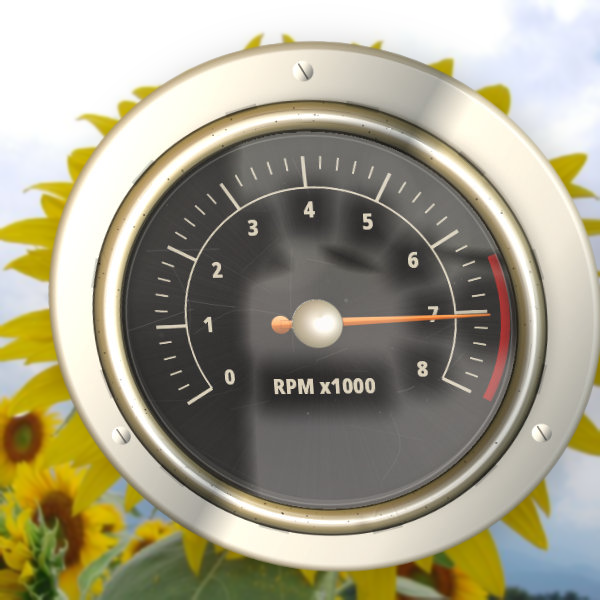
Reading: value=7000 unit=rpm
